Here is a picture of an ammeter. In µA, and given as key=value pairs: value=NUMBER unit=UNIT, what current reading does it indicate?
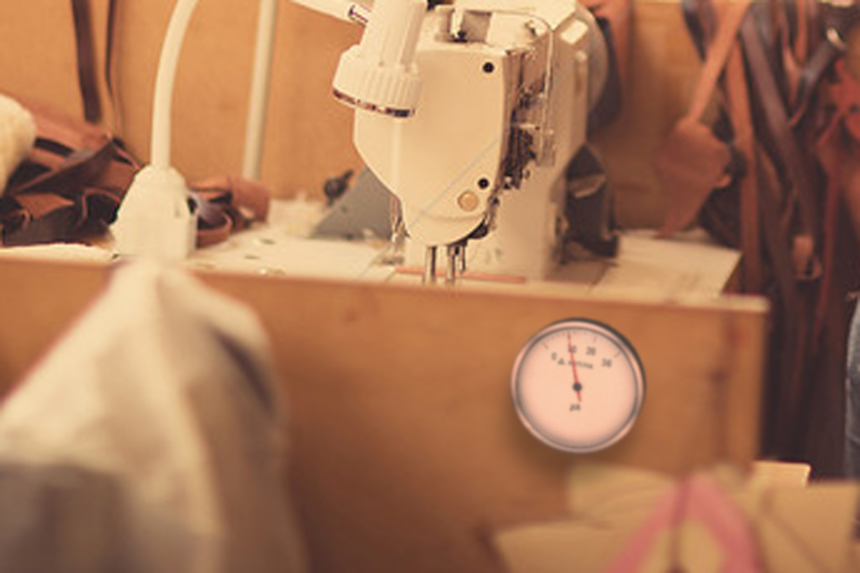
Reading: value=10 unit=µA
